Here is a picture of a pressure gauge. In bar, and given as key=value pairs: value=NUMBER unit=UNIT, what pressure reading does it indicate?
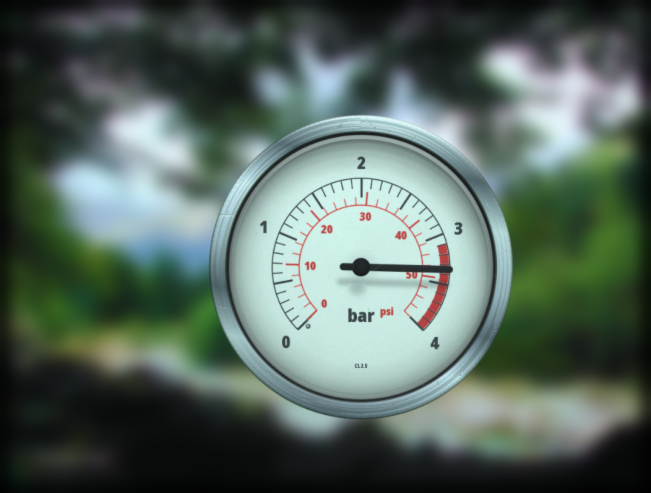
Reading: value=3.35 unit=bar
